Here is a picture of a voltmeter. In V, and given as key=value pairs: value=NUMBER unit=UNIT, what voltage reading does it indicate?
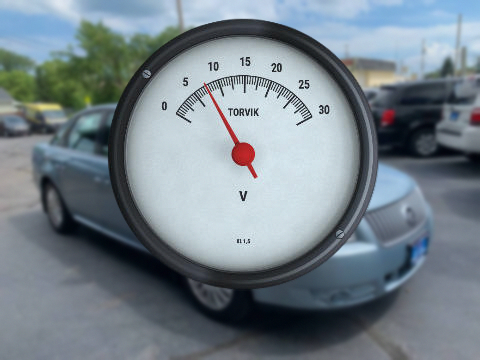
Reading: value=7.5 unit=V
